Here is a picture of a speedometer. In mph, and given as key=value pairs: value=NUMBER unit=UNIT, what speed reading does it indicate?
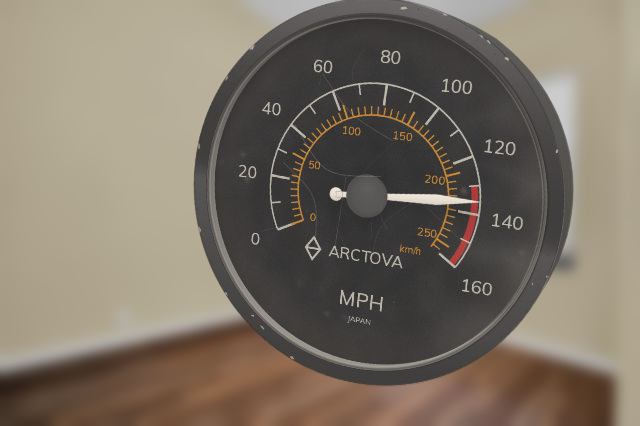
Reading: value=135 unit=mph
